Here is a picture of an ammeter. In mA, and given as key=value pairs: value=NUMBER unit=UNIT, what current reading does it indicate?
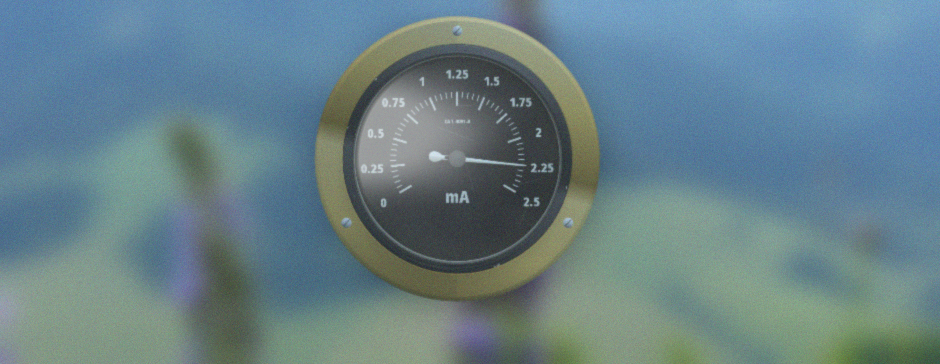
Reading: value=2.25 unit=mA
